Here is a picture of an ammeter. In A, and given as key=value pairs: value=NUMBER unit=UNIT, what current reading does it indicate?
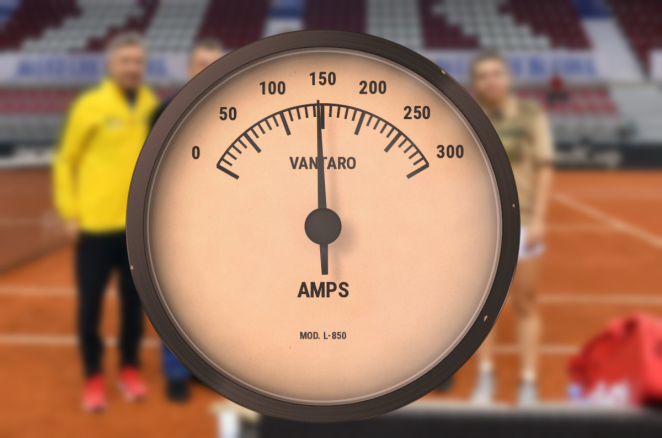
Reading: value=145 unit=A
